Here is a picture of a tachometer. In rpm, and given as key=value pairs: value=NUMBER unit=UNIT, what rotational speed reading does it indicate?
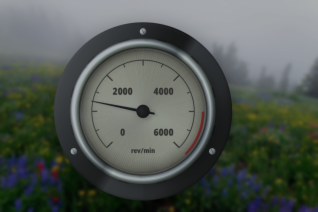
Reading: value=1250 unit=rpm
